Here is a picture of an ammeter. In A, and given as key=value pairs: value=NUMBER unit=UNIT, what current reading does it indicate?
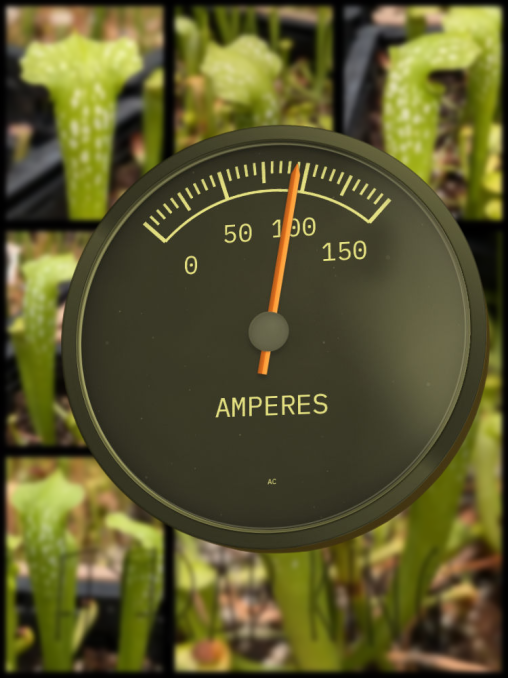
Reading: value=95 unit=A
